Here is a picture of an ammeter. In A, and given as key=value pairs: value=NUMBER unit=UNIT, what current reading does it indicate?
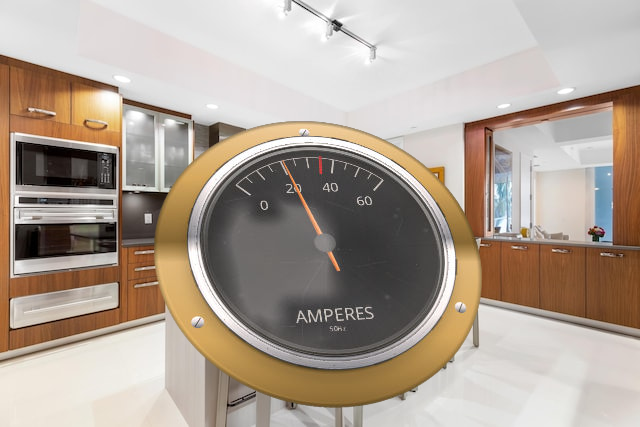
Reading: value=20 unit=A
